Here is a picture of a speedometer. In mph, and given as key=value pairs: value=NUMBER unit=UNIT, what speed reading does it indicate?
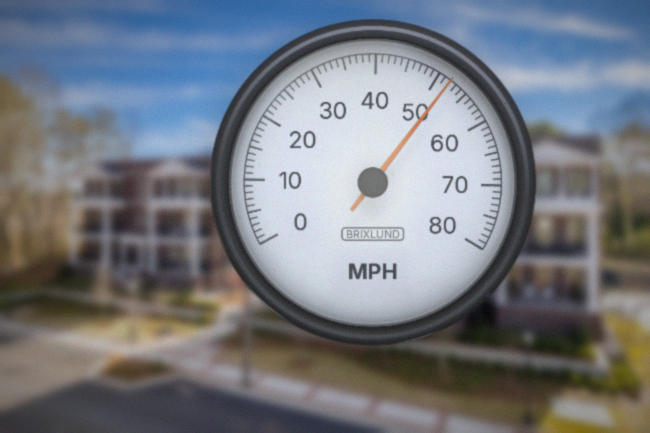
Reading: value=52 unit=mph
